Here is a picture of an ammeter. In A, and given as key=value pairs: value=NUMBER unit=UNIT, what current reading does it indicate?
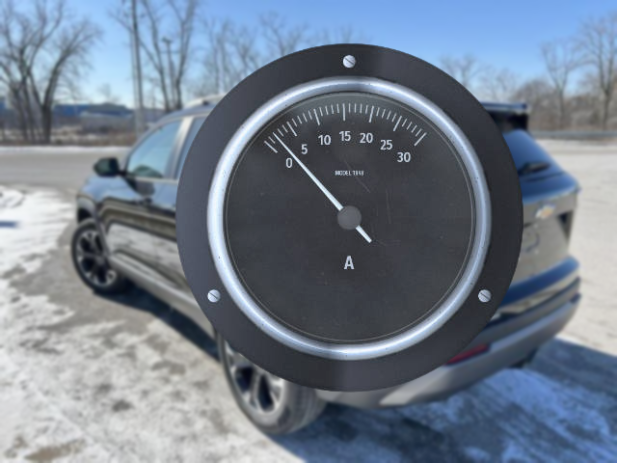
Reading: value=2 unit=A
